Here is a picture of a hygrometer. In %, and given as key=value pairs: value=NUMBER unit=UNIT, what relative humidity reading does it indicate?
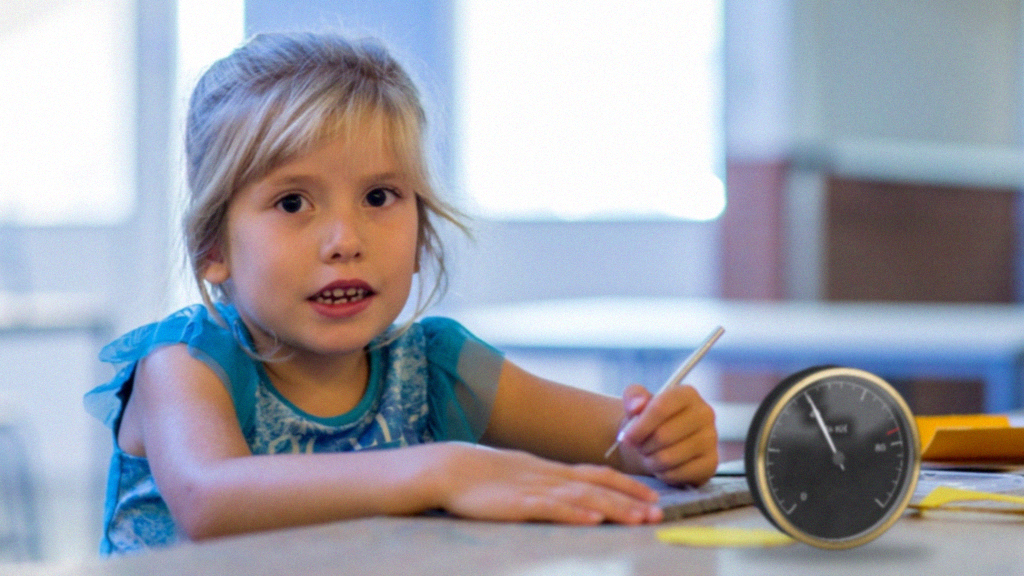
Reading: value=40 unit=%
